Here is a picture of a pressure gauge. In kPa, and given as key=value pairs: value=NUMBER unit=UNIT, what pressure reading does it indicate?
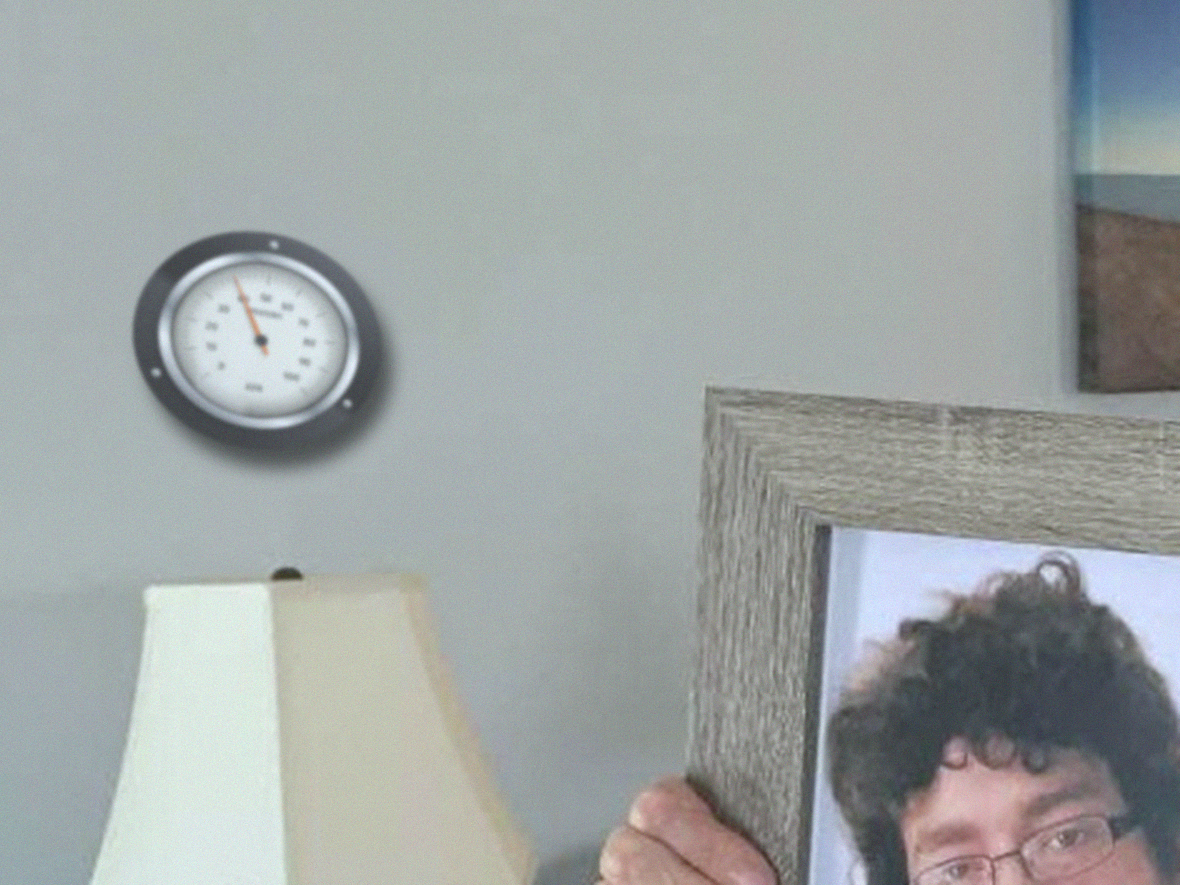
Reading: value=40 unit=kPa
